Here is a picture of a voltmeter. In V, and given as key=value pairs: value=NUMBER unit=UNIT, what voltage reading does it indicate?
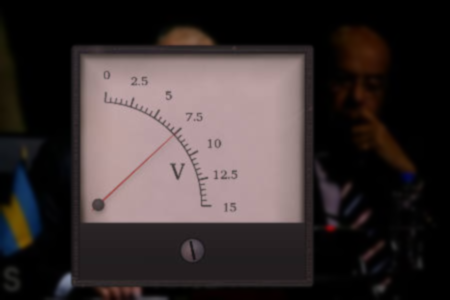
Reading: value=7.5 unit=V
